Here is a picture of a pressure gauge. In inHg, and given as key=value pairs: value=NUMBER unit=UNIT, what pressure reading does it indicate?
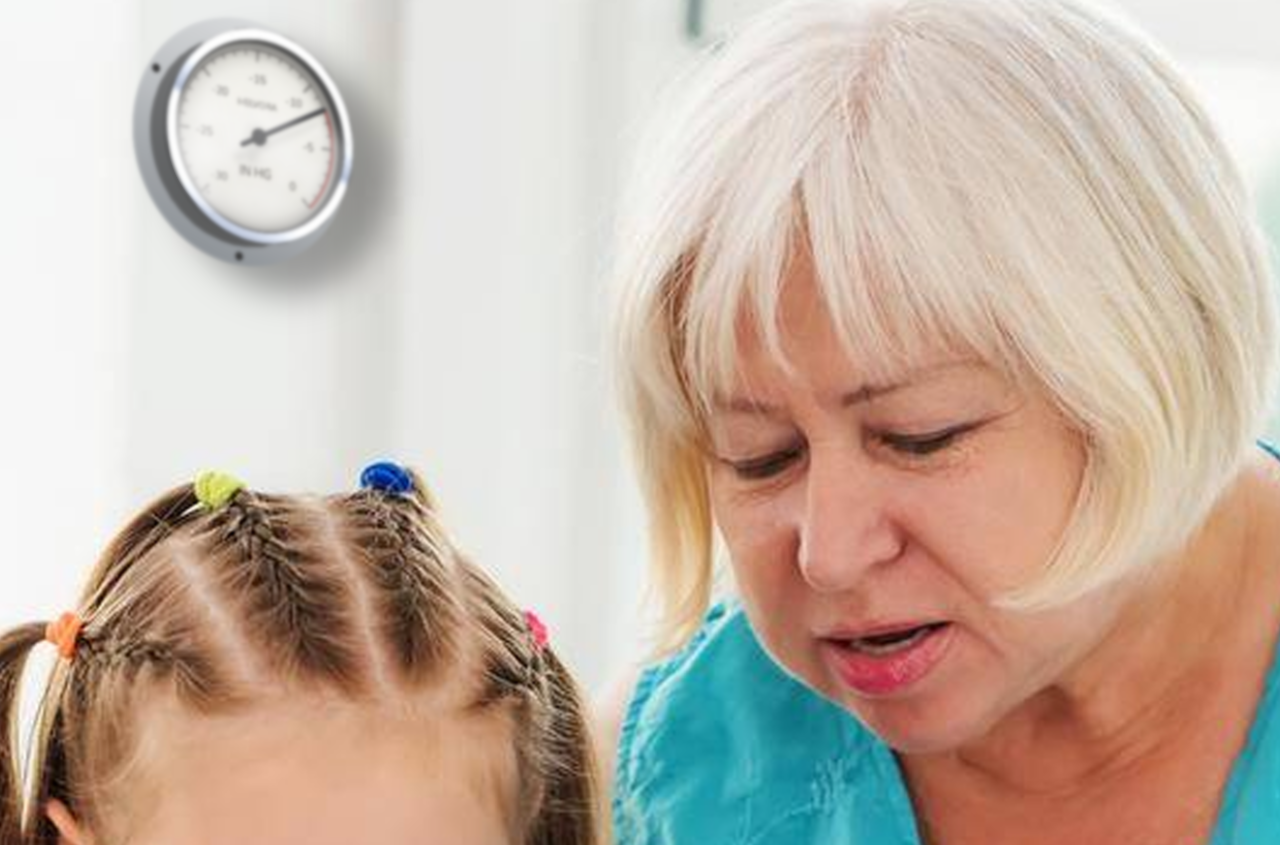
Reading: value=-8 unit=inHg
